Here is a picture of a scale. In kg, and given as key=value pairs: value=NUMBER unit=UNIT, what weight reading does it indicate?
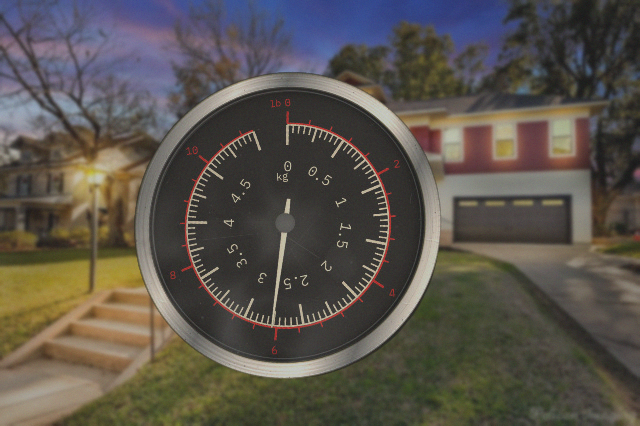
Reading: value=2.75 unit=kg
